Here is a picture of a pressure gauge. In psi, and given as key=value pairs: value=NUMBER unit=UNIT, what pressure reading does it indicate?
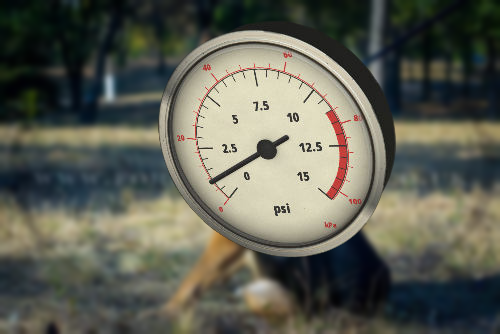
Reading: value=1 unit=psi
